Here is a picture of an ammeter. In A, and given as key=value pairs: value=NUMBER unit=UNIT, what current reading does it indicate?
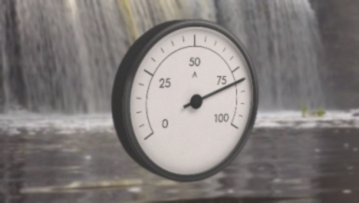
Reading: value=80 unit=A
